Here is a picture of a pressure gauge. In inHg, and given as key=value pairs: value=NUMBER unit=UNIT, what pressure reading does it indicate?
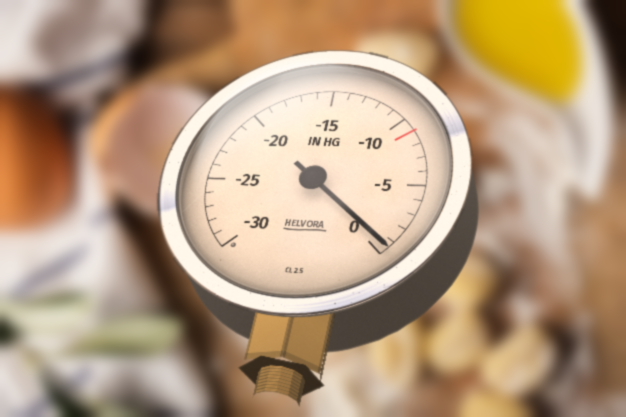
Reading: value=-0.5 unit=inHg
